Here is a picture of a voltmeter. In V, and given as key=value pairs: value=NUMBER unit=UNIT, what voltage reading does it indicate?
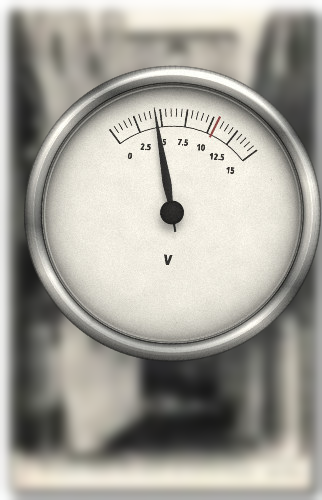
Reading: value=4.5 unit=V
